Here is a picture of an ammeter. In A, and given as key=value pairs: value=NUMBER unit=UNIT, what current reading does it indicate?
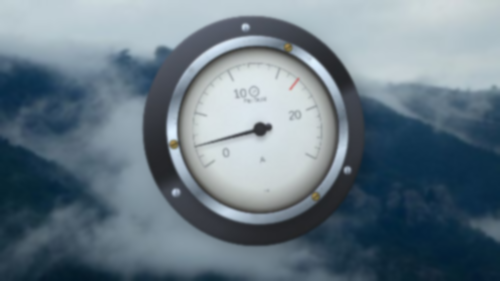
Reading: value=2 unit=A
